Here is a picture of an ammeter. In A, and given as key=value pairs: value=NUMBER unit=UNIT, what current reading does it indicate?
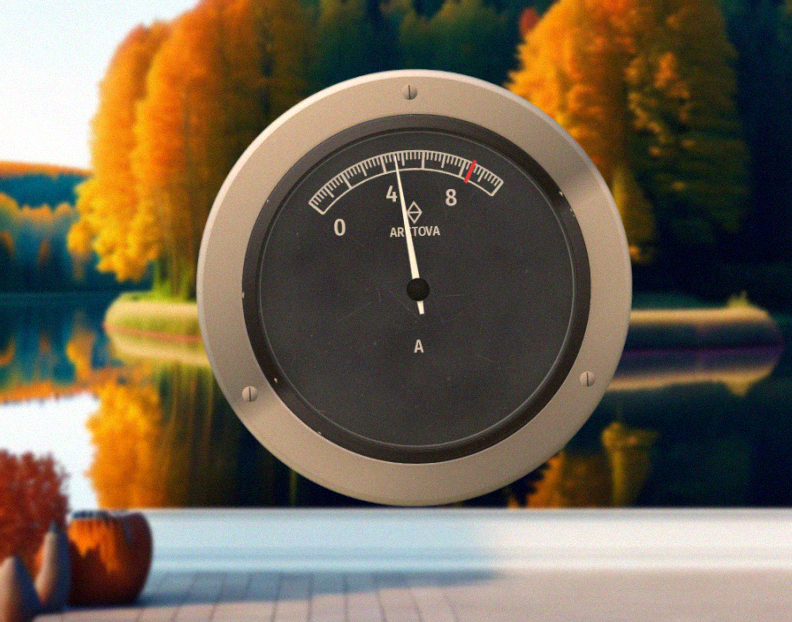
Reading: value=4.6 unit=A
